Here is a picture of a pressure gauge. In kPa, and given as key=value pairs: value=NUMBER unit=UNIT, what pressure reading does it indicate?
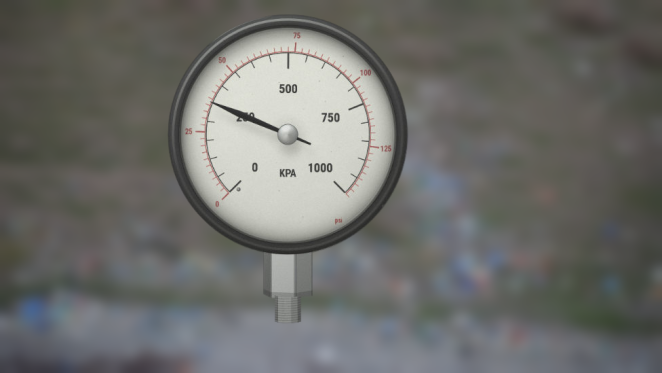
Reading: value=250 unit=kPa
